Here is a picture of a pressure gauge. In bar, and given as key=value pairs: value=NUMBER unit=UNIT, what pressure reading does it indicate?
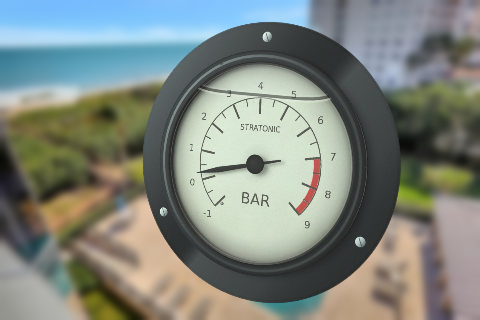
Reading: value=0.25 unit=bar
